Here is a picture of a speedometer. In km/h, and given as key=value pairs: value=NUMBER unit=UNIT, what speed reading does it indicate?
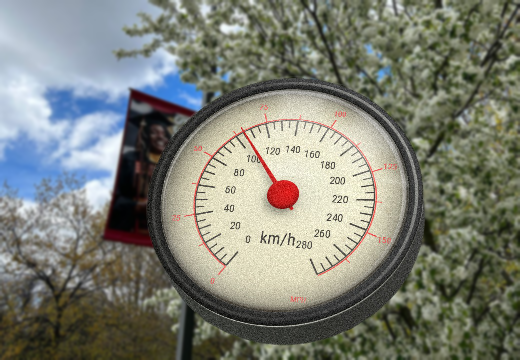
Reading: value=105 unit=km/h
